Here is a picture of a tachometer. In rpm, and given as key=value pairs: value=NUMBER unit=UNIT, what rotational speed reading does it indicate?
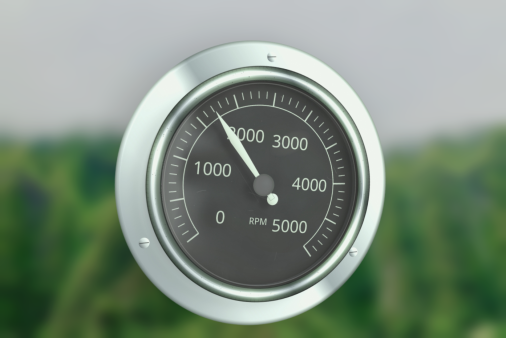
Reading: value=1700 unit=rpm
